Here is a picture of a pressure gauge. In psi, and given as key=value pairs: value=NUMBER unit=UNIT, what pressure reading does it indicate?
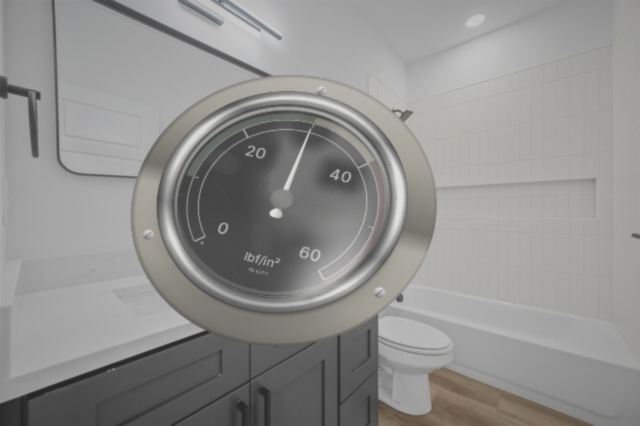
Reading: value=30 unit=psi
